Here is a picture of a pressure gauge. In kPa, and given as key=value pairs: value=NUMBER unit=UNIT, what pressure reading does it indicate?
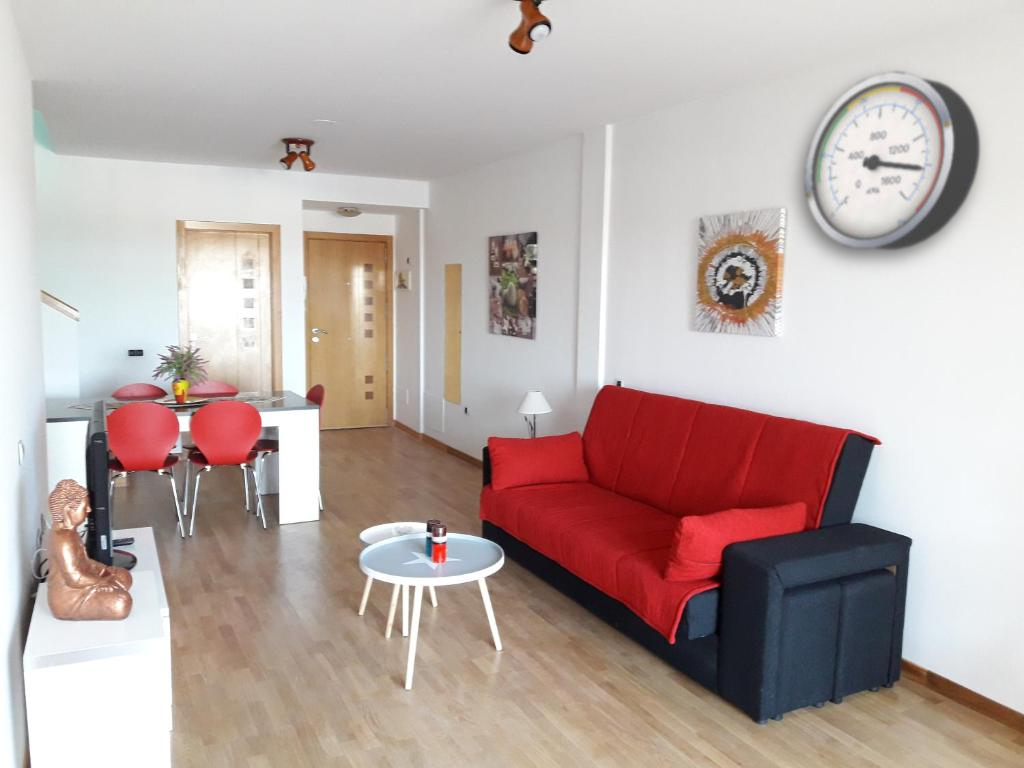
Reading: value=1400 unit=kPa
